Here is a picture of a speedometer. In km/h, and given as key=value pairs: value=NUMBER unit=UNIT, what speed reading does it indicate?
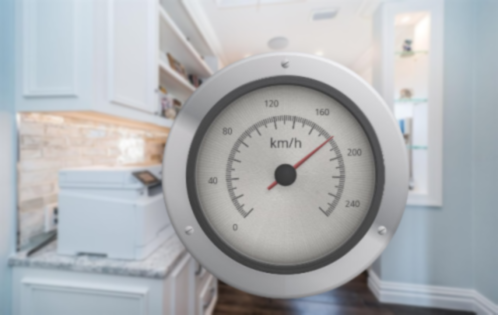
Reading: value=180 unit=km/h
